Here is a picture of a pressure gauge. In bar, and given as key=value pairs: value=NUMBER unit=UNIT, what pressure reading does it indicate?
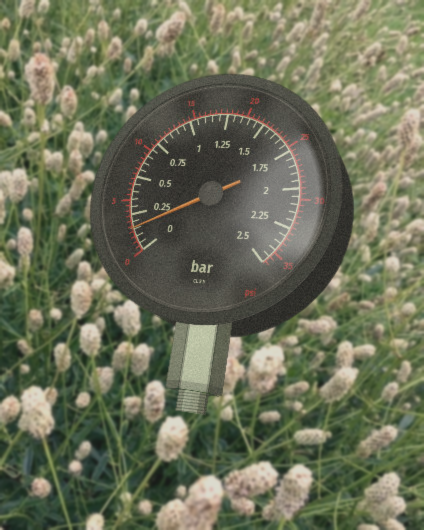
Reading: value=0.15 unit=bar
